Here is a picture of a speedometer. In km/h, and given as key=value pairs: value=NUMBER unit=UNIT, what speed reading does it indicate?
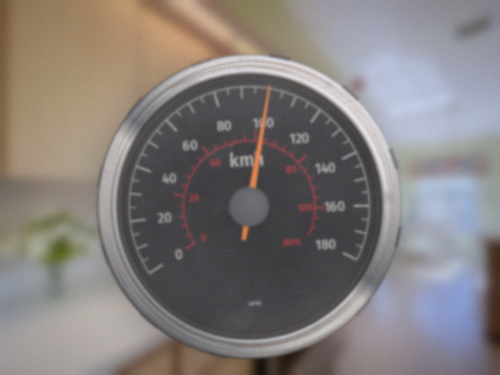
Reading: value=100 unit=km/h
